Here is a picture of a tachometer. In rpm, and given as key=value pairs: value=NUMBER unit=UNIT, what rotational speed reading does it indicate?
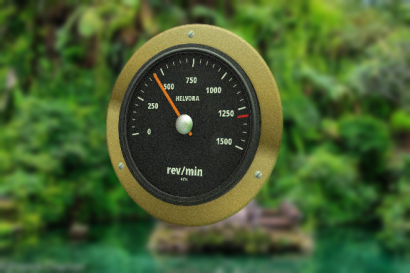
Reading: value=450 unit=rpm
